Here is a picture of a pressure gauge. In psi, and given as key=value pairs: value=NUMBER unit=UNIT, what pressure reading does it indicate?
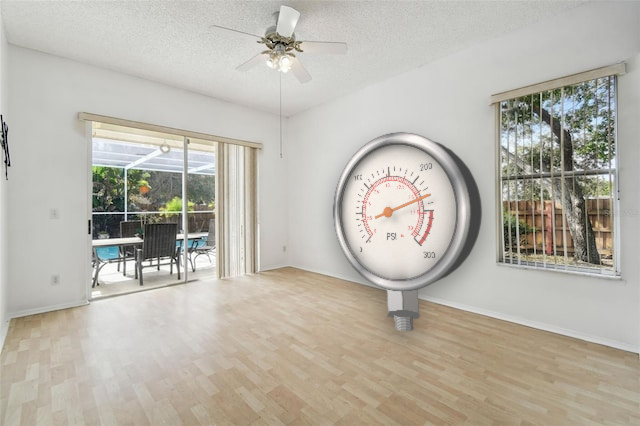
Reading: value=230 unit=psi
